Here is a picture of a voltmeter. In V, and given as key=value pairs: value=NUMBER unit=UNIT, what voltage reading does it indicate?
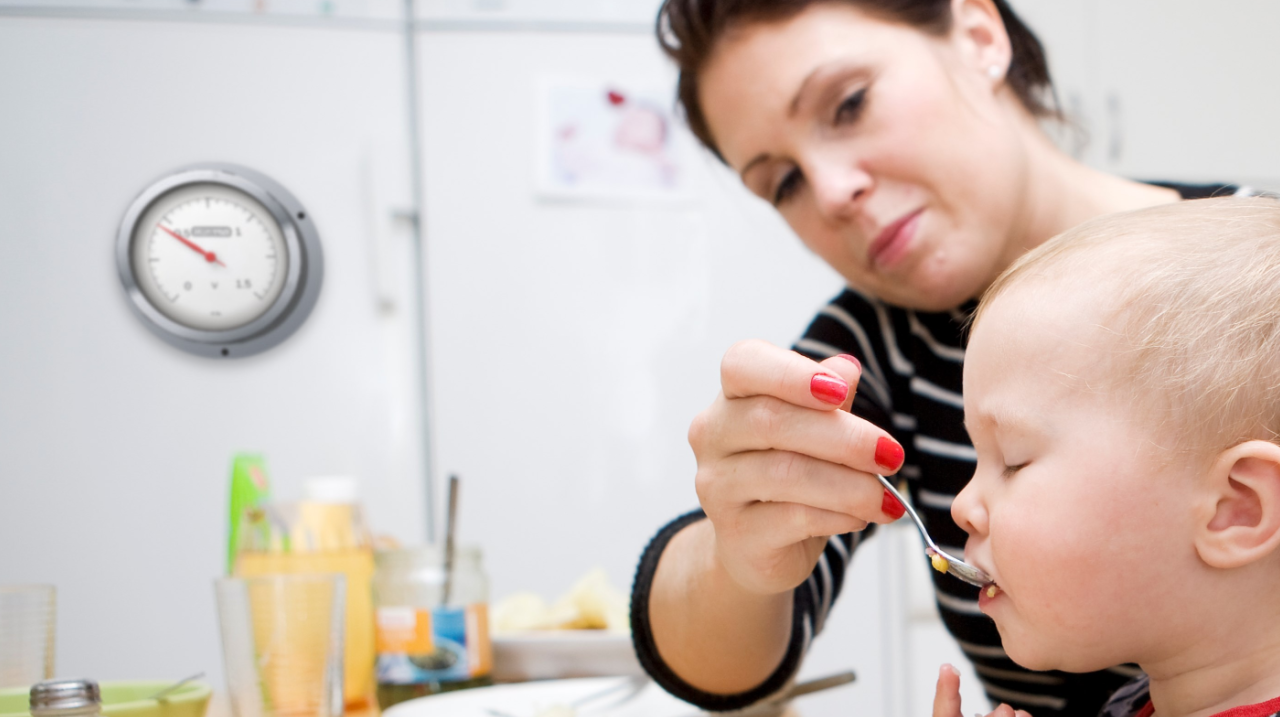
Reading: value=0.45 unit=V
